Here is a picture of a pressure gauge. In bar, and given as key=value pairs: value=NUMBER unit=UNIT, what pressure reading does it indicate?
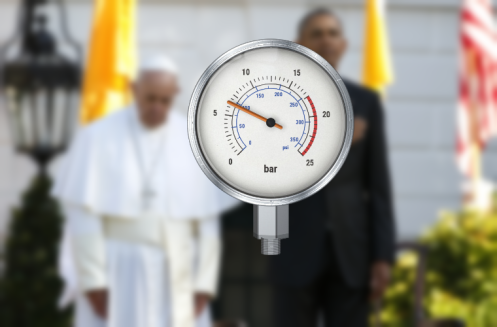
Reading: value=6.5 unit=bar
